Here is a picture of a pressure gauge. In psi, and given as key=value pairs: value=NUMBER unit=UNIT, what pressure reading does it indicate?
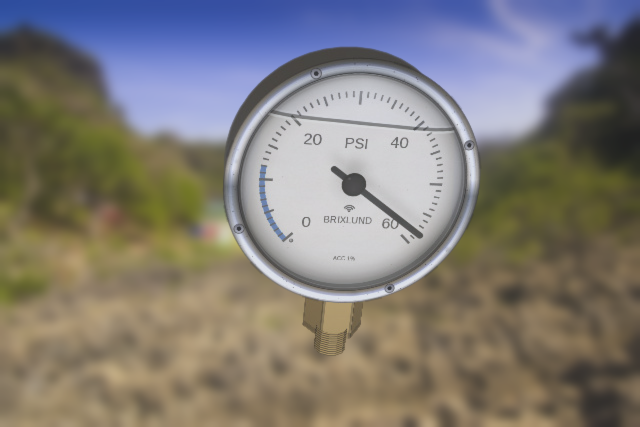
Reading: value=58 unit=psi
